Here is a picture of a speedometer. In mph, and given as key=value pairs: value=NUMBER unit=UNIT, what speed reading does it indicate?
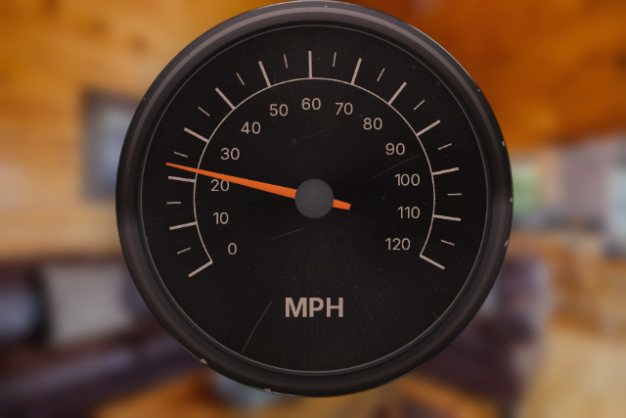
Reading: value=22.5 unit=mph
